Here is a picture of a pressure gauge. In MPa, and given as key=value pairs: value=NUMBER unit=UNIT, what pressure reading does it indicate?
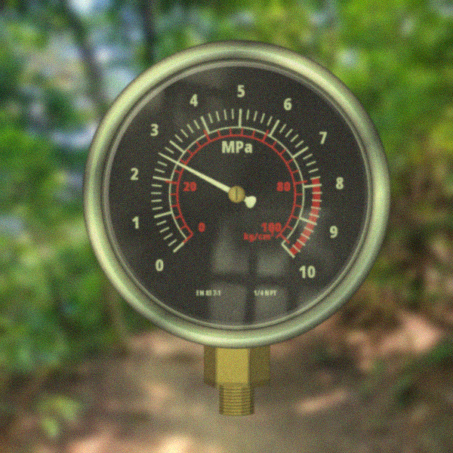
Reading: value=2.6 unit=MPa
